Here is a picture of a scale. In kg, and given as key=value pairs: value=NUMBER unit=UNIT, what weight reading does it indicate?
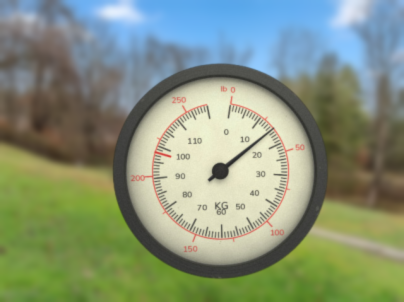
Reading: value=15 unit=kg
